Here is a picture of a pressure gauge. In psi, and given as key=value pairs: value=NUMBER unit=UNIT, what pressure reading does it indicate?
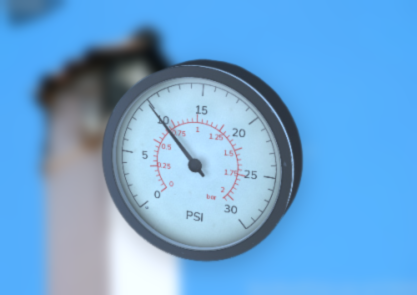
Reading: value=10 unit=psi
